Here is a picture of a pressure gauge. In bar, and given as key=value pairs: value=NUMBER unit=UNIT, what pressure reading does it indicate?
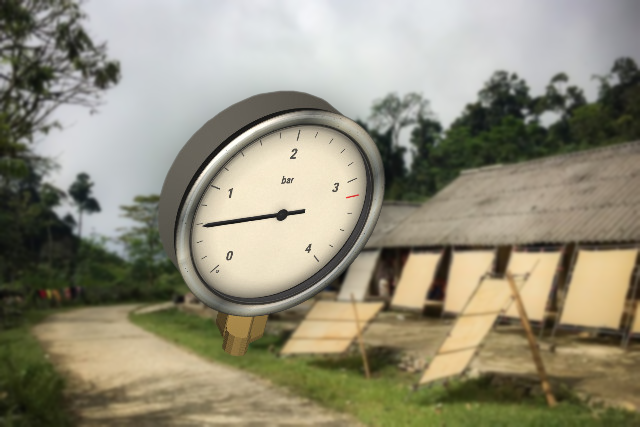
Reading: value=0.6 unit=bar
